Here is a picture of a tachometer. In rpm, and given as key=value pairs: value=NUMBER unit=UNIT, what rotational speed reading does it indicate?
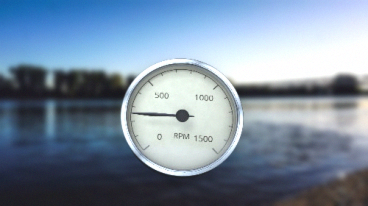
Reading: value=250 unit=rpm
